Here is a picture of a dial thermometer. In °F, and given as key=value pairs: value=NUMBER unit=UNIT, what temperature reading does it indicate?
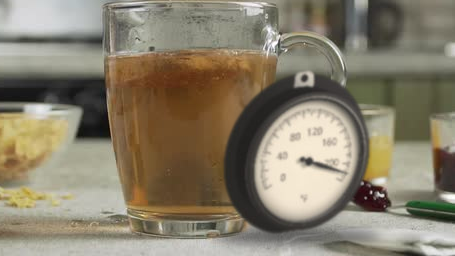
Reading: value=210 unit=°F
